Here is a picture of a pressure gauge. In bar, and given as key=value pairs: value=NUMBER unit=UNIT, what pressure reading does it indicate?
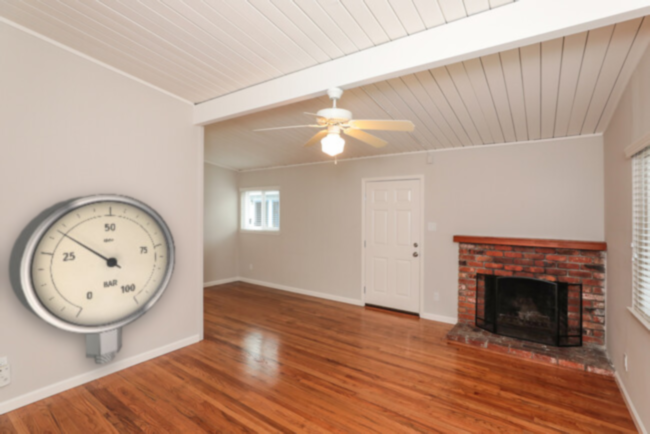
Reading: value=32.5 unit=bar
